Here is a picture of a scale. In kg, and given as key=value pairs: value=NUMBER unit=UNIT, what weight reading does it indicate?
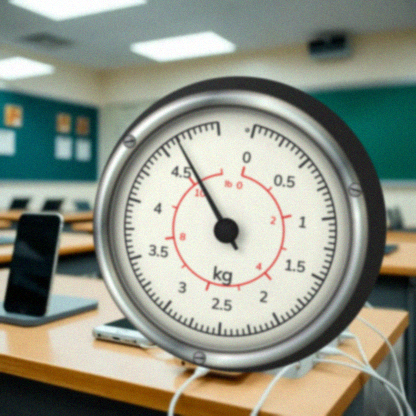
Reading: value=4.65 unit=kg
